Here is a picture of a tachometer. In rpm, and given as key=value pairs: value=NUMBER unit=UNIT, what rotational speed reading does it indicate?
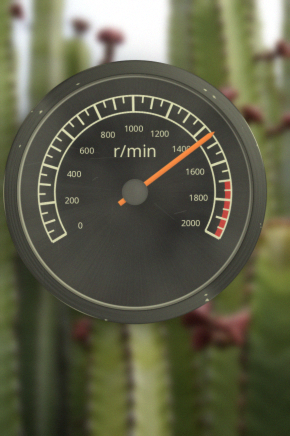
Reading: value=1450 unit=rpm
